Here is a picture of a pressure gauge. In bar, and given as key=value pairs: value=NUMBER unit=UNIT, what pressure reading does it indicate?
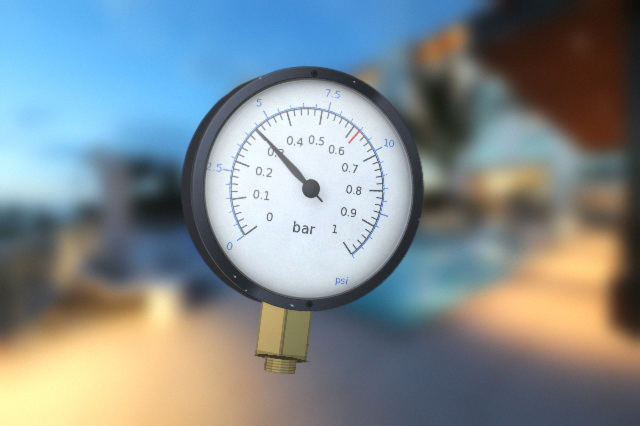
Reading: value=0.3 unit=bar
